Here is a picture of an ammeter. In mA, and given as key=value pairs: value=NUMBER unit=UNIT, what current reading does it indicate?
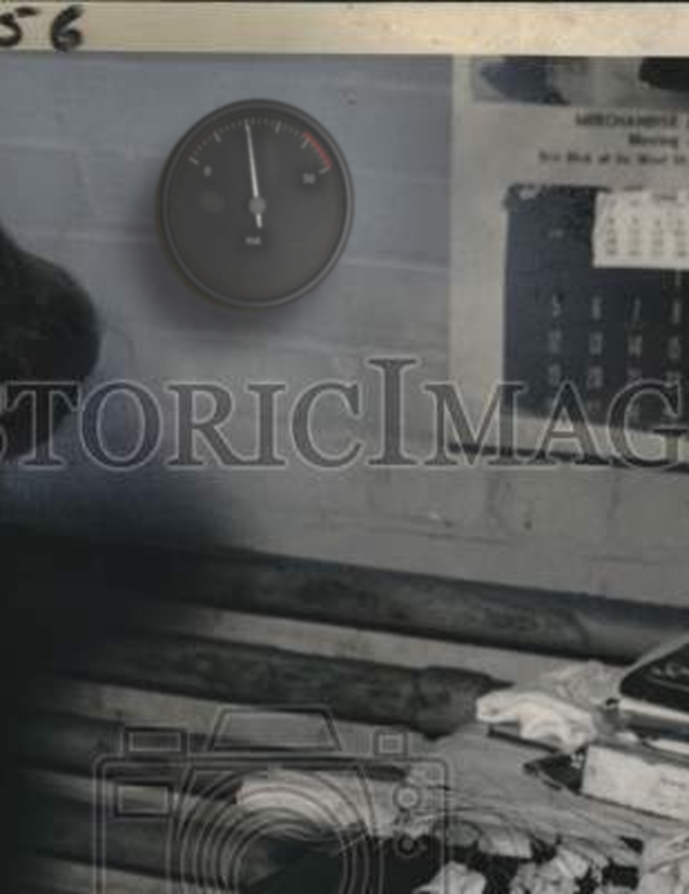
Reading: value=20 unit=mA
